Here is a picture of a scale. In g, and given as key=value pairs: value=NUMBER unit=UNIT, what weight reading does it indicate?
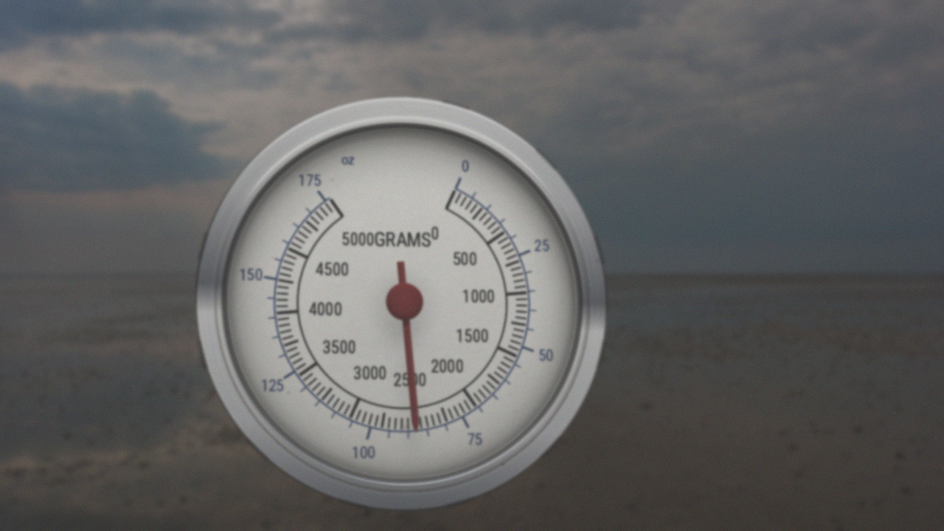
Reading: value=2500 unit=g
